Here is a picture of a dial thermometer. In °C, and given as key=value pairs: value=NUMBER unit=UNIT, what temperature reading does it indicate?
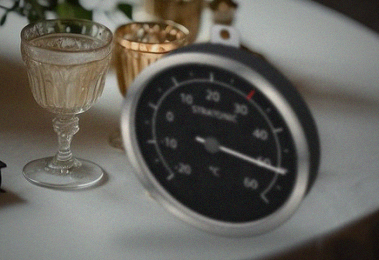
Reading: value=50 unit=°C
